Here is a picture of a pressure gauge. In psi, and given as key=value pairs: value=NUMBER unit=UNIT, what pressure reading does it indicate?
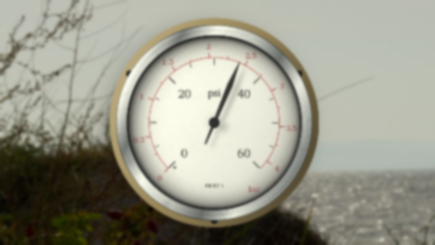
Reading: value=35 unit=psi
